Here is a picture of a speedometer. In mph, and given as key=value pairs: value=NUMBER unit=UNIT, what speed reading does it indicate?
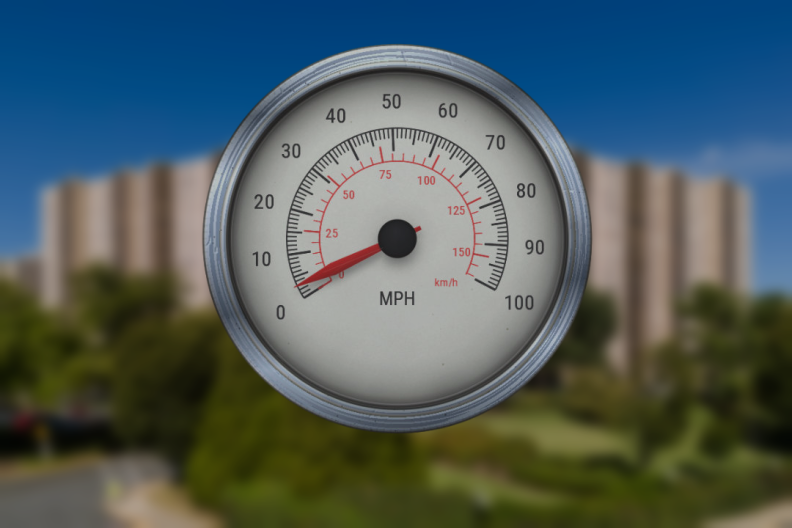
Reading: value=3 unit=mph
